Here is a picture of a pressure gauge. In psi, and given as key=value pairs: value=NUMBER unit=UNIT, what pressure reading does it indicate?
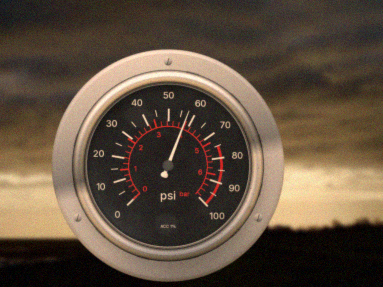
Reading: value=57.5 unit=psi
